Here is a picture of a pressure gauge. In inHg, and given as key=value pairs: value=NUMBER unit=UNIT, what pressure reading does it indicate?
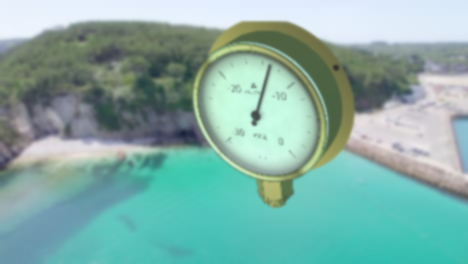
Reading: value=-13 unit=inHg
